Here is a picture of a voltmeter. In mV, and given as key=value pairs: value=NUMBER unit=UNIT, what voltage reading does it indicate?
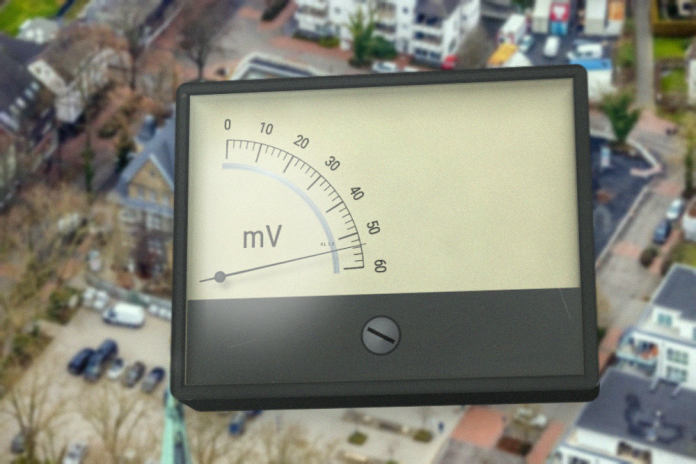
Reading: value=54 unit=mV
